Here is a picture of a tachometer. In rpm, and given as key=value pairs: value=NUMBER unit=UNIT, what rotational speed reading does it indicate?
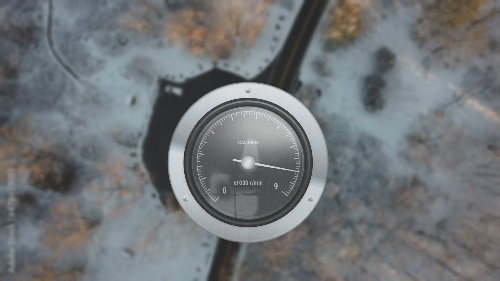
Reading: value=8000 unit=rpm
